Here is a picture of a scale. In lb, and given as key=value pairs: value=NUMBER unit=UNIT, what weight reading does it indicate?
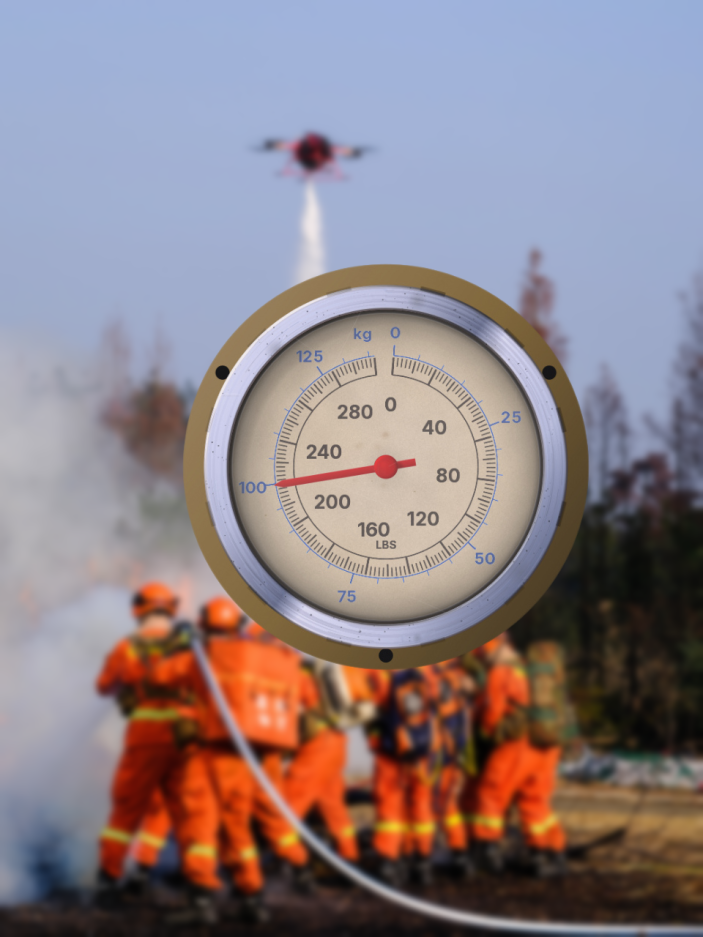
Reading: value=220 unit=lb
